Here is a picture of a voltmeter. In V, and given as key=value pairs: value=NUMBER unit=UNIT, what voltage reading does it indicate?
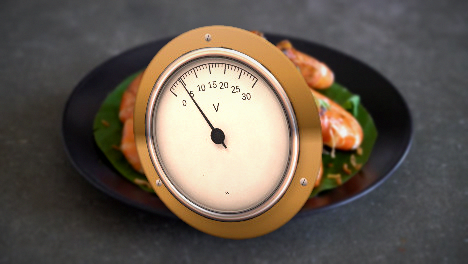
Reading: value=5 unit=V
